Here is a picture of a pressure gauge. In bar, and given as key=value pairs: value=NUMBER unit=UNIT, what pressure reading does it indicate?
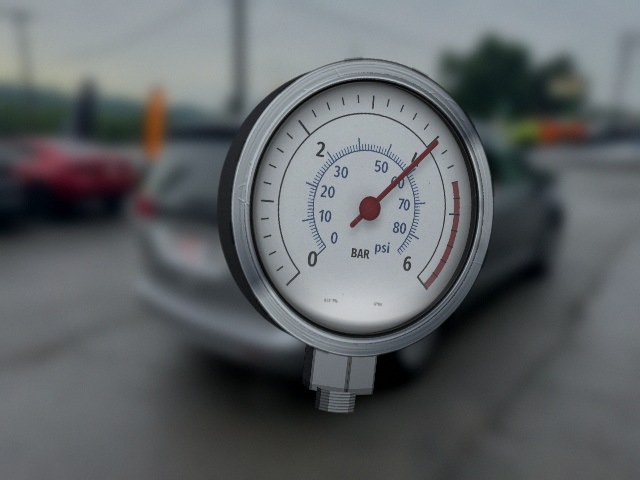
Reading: value=4 unit=bar
